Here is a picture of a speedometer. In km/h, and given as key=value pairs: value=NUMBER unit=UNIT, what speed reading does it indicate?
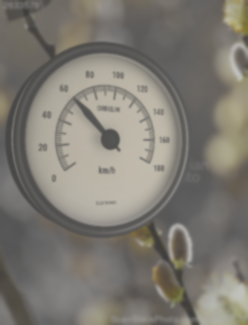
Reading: value=60 unit=km/h
